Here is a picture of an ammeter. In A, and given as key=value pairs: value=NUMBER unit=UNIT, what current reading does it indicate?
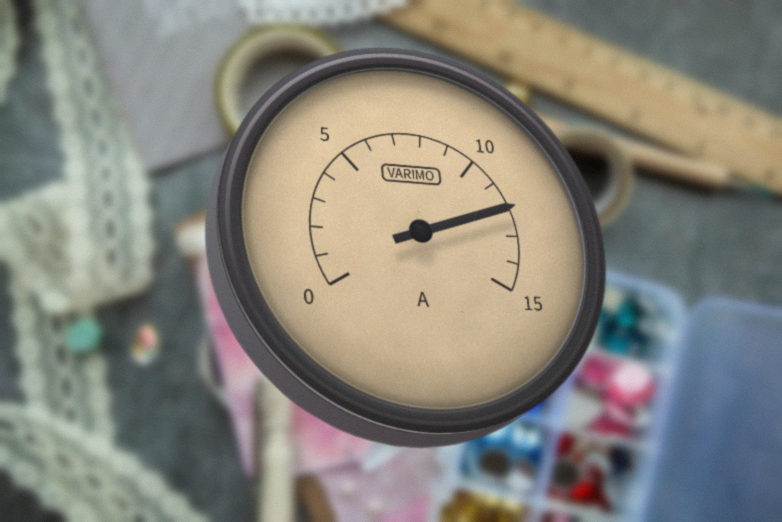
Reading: value=12 unit=A
